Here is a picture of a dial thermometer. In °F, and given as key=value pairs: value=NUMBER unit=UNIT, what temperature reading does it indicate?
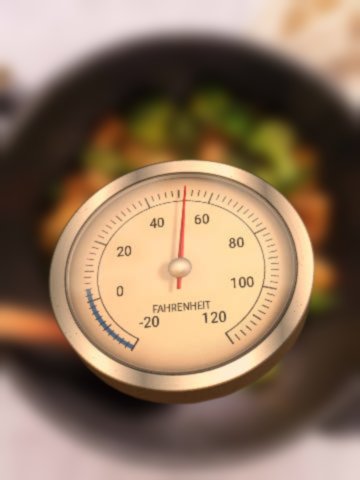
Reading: value=52 unit=°F
